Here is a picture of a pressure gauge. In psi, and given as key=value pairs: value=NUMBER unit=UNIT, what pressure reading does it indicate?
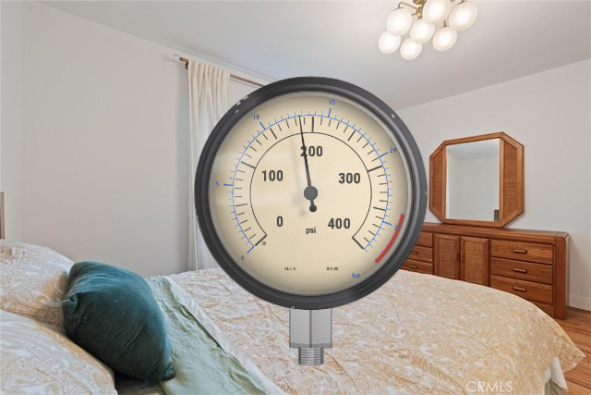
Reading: value=185 unit=psi
